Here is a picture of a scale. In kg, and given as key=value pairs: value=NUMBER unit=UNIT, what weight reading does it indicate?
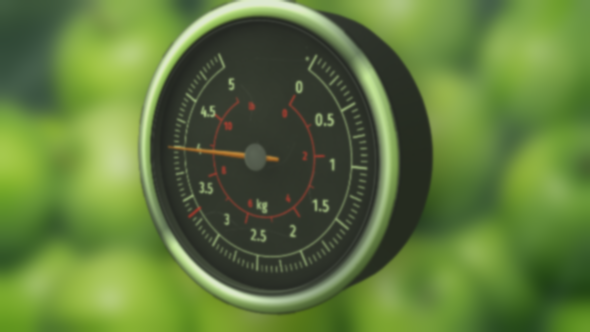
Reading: value=4 unit=kg
